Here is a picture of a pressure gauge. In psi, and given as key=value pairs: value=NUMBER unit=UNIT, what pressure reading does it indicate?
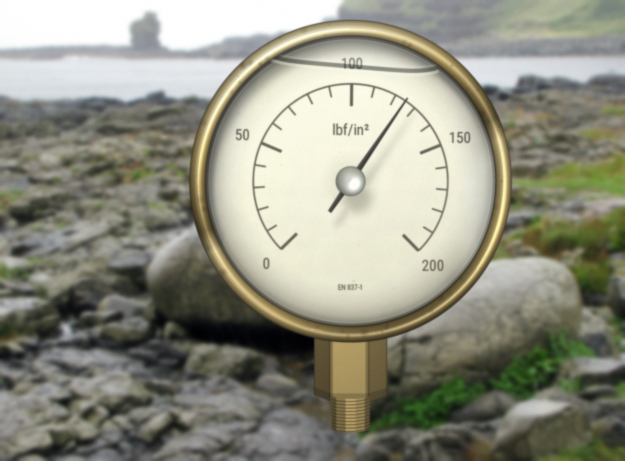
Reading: value=125 unit=psi
